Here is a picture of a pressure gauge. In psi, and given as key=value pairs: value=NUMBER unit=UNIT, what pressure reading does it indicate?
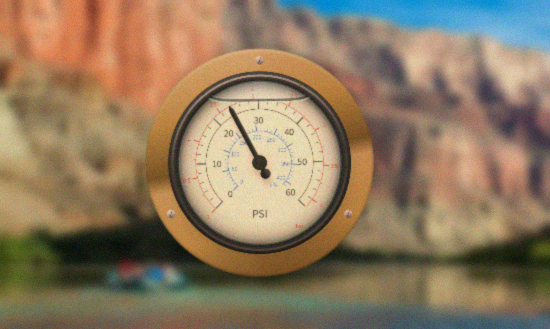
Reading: value=24 unit=psi
